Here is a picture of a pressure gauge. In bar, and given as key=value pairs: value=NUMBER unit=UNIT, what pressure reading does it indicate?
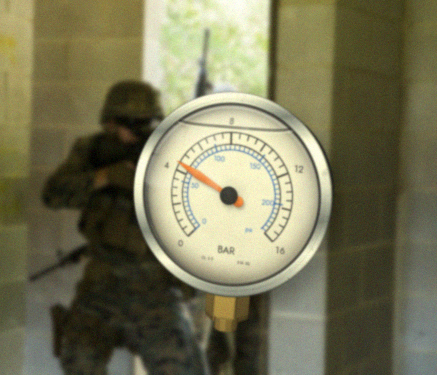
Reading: value=4.5 unit=bar
